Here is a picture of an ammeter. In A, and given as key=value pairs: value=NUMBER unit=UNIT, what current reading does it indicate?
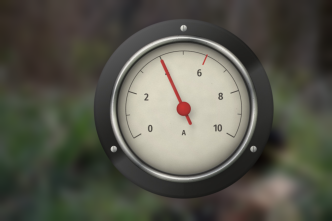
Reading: value=4 unit=A
